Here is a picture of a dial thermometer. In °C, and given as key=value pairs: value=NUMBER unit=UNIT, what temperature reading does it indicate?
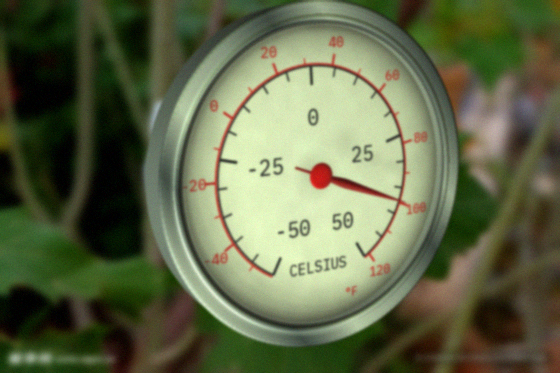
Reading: value=37.5 unit=°C
